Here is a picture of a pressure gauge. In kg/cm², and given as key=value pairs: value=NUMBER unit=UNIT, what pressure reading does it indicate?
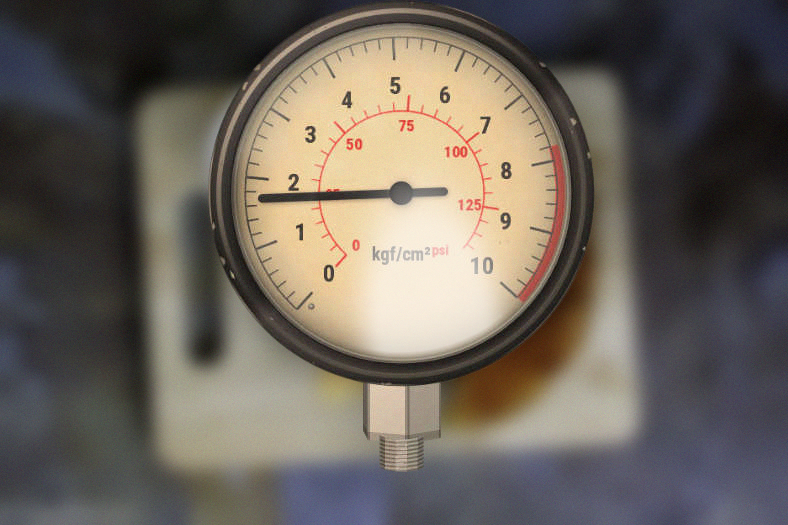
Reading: value=1.7 unit=kg/cm²
